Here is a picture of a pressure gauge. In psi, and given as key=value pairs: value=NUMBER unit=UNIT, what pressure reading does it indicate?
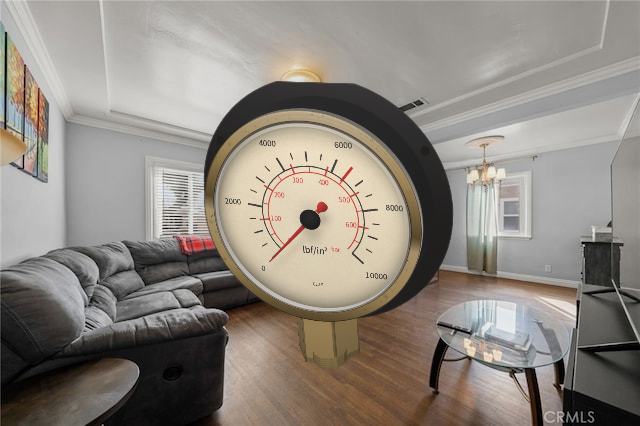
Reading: value=0 unit=psi
